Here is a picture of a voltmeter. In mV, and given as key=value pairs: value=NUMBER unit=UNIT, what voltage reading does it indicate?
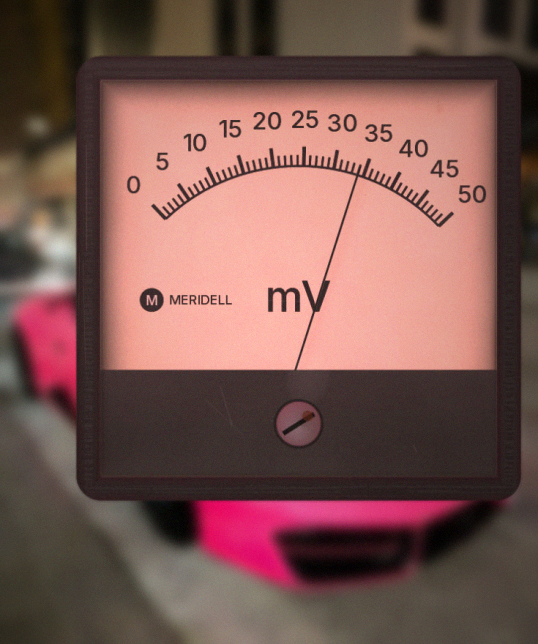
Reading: value=34 unit=mV
